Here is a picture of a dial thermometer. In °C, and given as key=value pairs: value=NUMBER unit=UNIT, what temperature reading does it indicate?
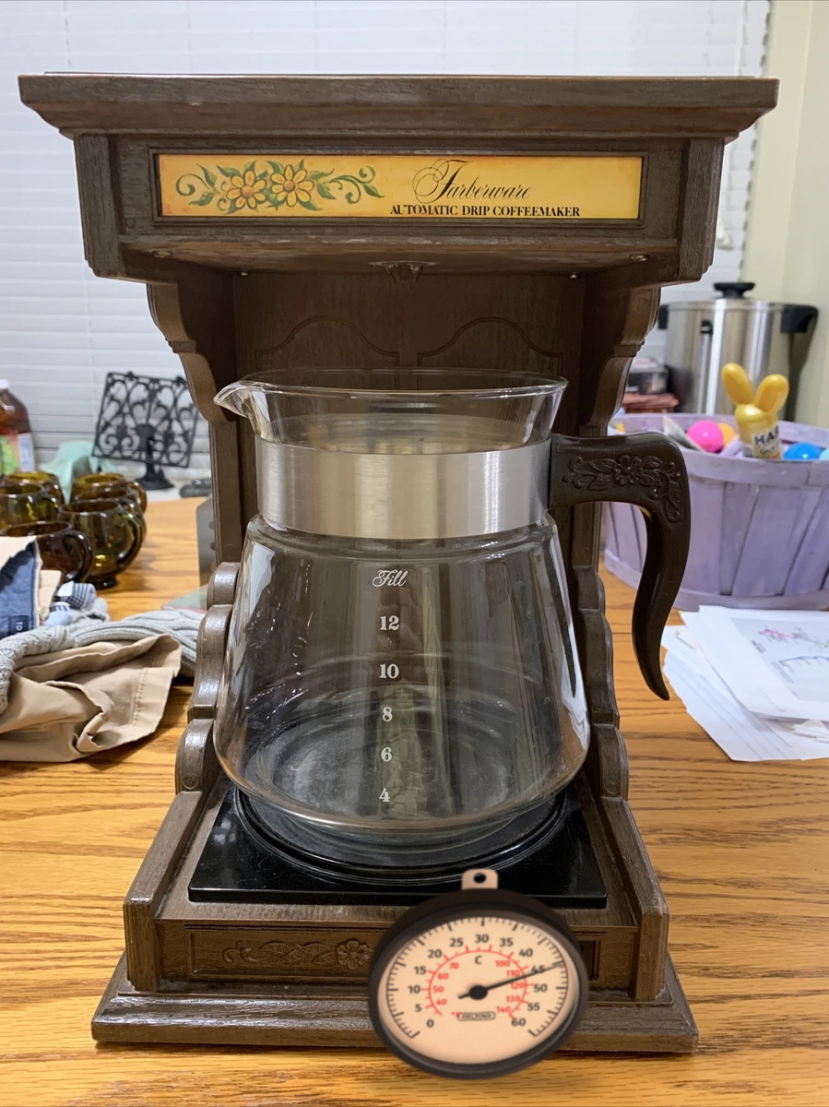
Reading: value=45 unit=°C
